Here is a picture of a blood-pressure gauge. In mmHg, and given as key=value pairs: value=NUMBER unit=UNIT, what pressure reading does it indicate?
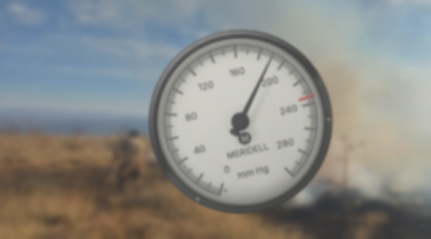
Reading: value=190 unit=mmHg
